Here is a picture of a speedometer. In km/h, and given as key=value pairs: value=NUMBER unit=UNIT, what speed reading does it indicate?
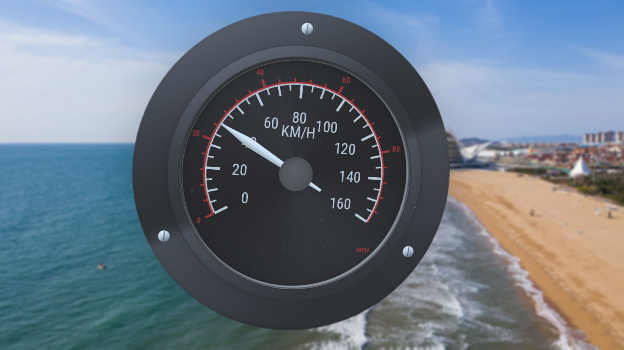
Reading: value=40 unit=km/h
